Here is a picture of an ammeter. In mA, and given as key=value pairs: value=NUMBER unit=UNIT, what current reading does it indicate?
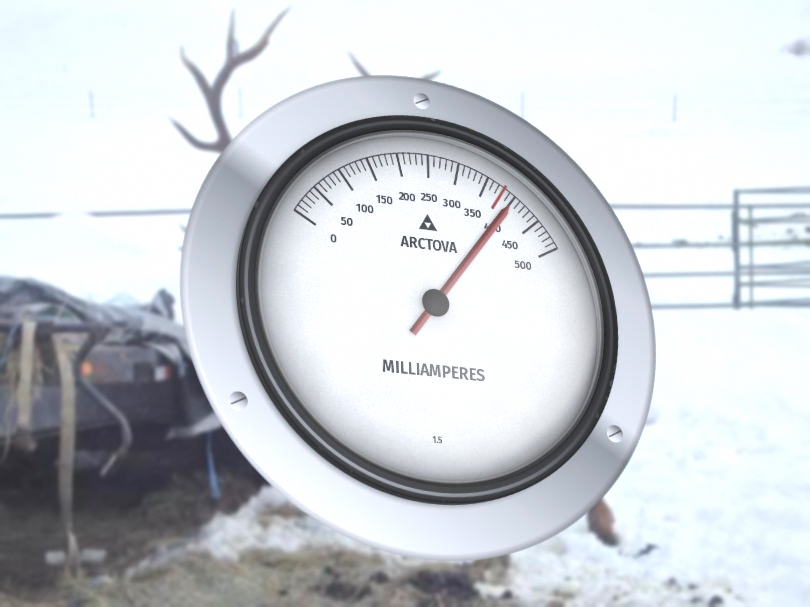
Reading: value=400 unit=mA
